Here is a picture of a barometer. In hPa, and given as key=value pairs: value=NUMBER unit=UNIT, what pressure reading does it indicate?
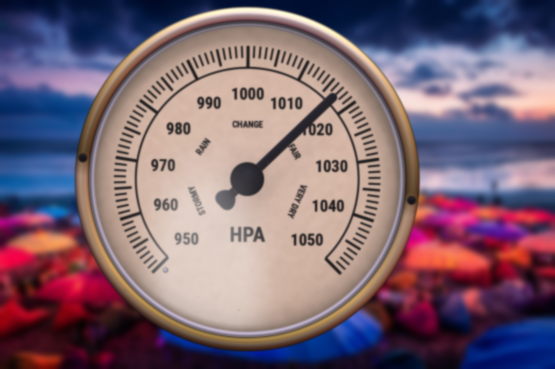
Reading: value=1017 unit=hPa
